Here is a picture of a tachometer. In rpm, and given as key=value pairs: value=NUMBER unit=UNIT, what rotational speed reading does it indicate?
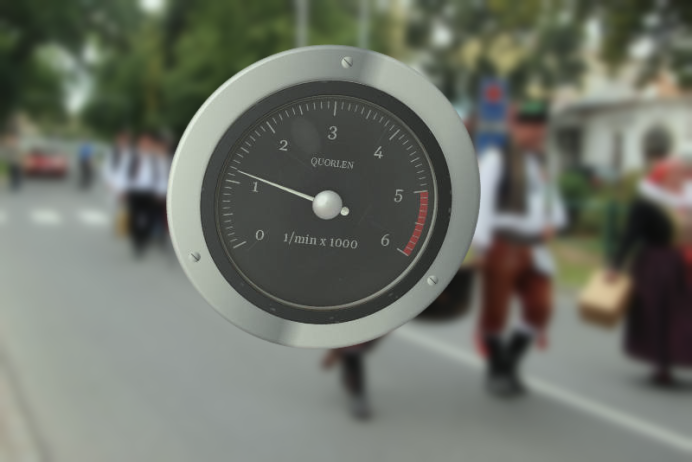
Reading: value=1200 unit=rpm
